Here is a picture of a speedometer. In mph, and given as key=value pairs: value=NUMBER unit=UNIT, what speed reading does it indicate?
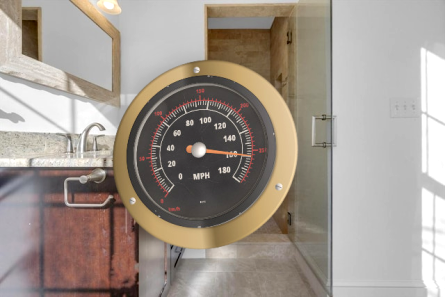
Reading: value=160 unit=mph
